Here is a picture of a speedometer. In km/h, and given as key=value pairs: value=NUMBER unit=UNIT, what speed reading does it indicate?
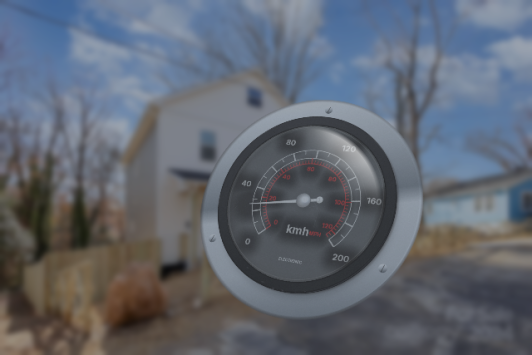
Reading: value=25 unit=km/h
